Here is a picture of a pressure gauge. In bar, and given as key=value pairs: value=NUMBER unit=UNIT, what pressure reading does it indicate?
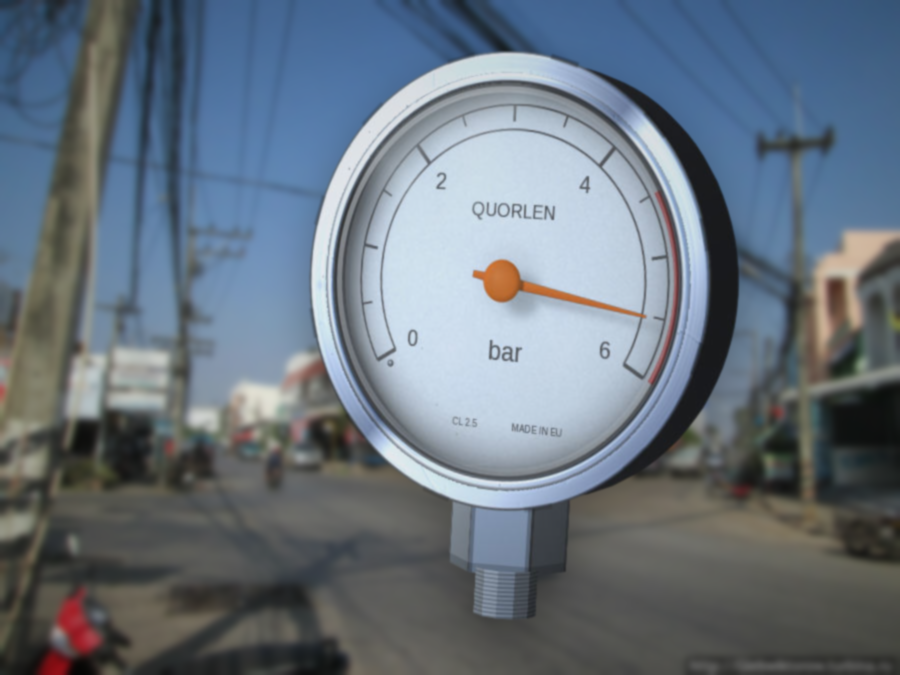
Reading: value=5.5 unit=bar
